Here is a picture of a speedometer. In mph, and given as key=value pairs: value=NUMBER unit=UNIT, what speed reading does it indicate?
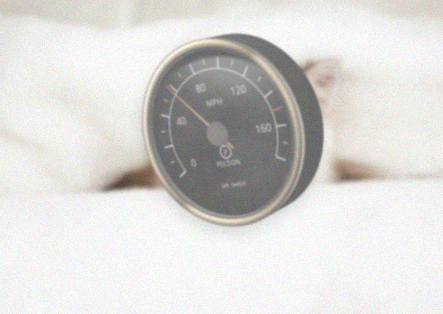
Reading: value=60 unit=mph
